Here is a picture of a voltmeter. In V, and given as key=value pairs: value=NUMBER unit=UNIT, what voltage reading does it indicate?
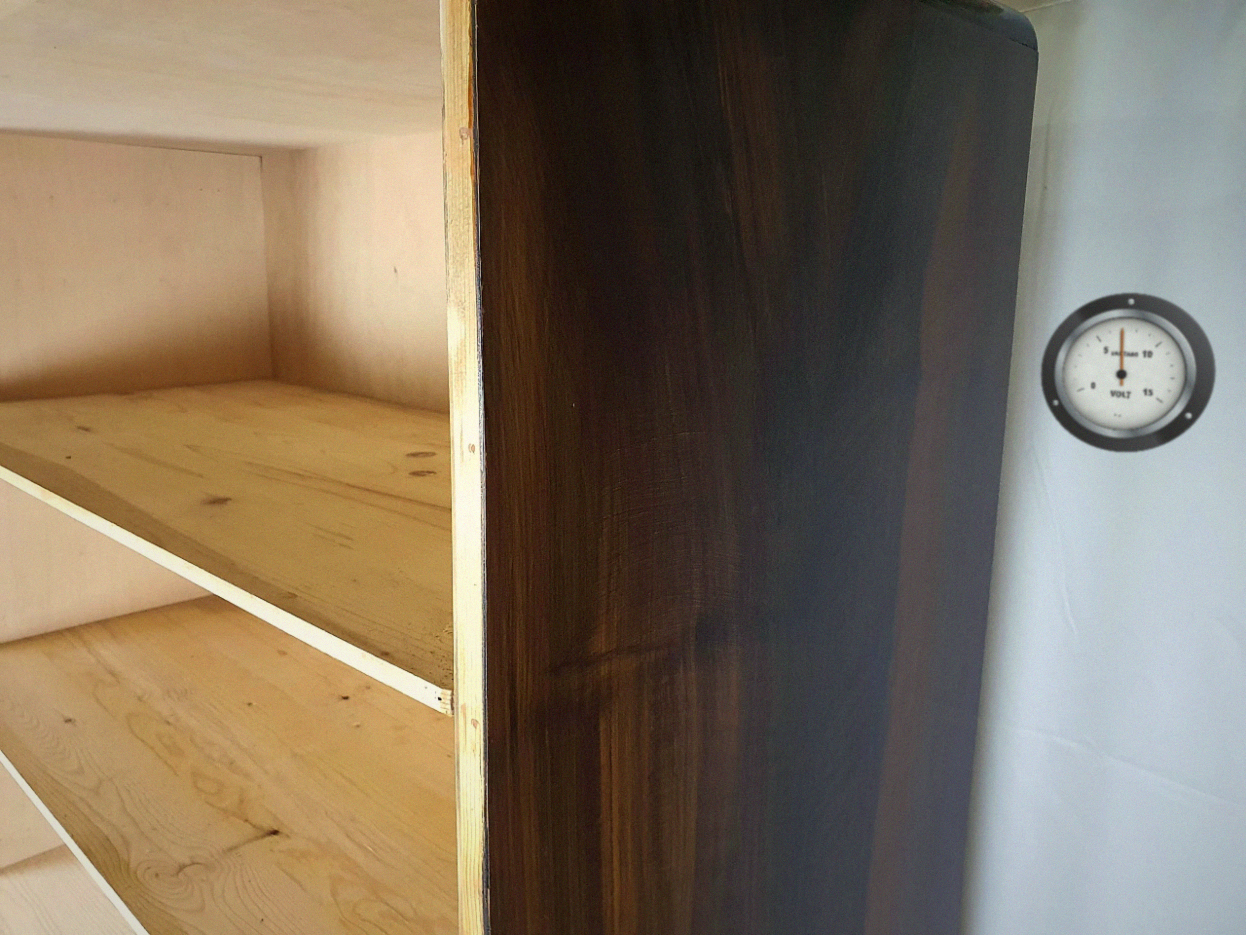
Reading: value=7 unit=V
